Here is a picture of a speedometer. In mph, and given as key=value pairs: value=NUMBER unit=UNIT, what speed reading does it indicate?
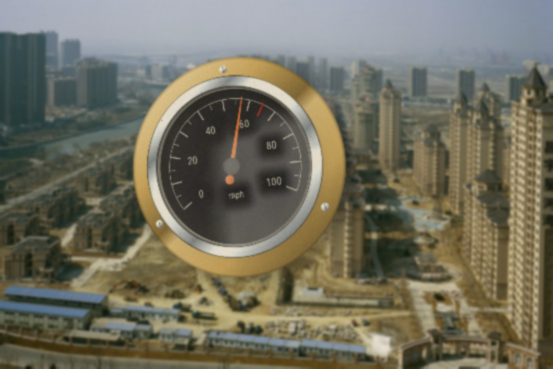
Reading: value=57.5 unit=mph
